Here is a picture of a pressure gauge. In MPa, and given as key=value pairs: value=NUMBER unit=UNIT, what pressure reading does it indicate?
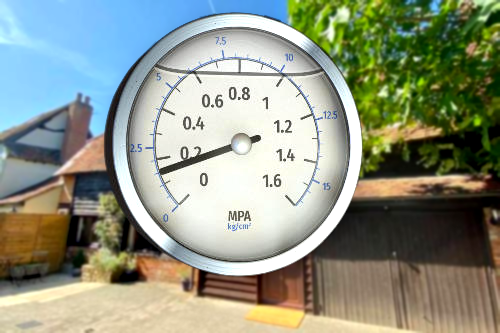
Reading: value=0.15 unit=MPa
